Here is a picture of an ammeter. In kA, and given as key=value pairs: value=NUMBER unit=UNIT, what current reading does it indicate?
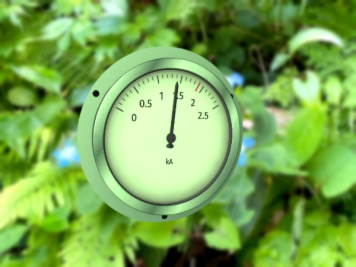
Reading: value=1.4 unit=kA
